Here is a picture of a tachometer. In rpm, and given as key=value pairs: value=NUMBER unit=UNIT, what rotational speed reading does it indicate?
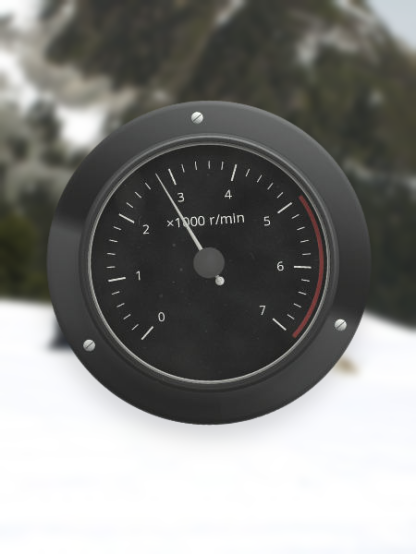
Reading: value=2800 unit=rpm
